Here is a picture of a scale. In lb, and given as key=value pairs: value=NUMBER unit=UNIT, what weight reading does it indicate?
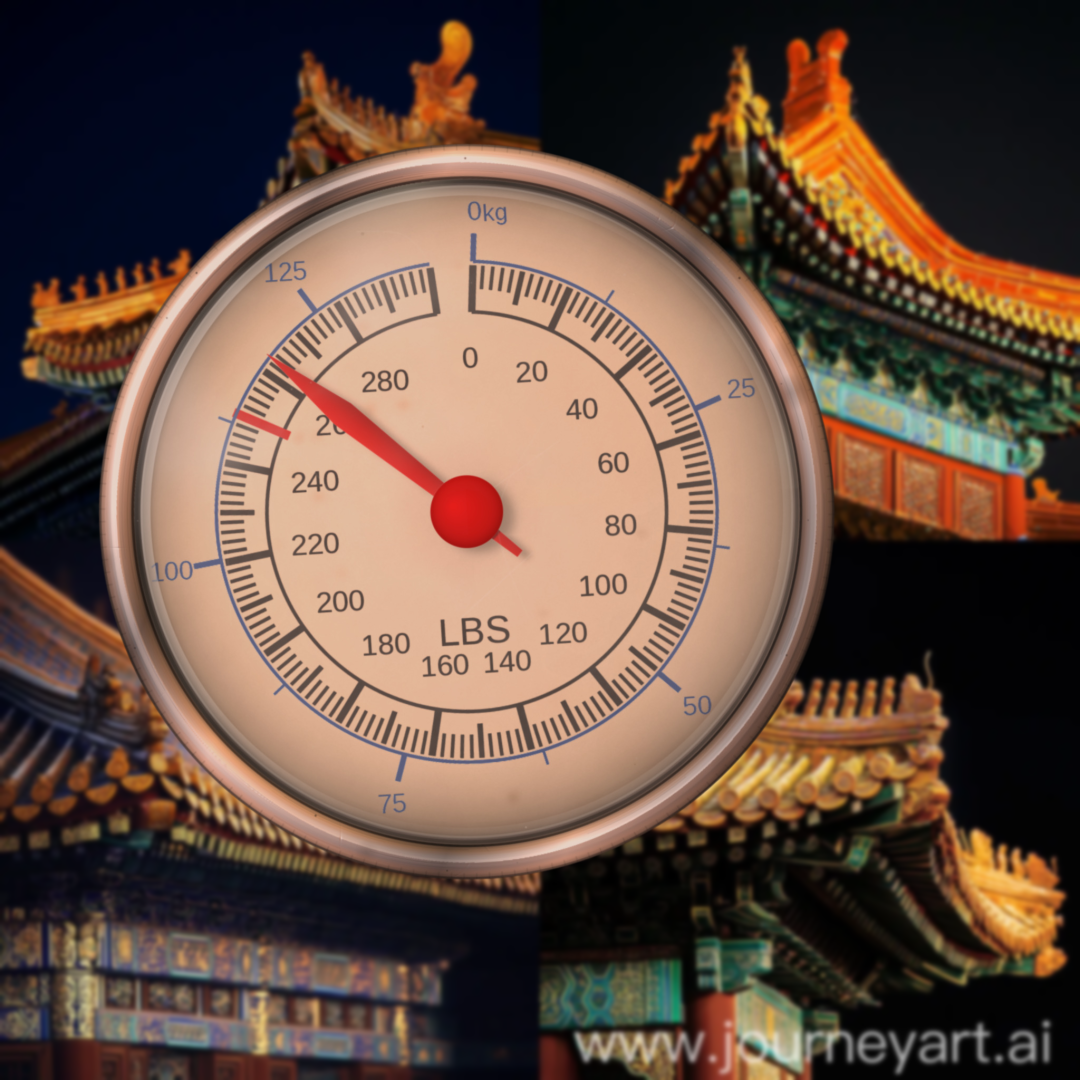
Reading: value=263 unit=lb
